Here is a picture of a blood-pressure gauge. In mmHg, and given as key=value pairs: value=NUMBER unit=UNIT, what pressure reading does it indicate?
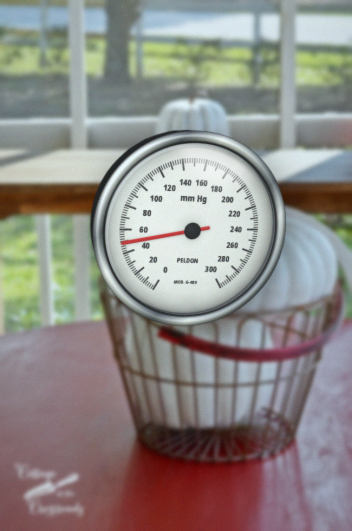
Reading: value=50 unit=mmHg
